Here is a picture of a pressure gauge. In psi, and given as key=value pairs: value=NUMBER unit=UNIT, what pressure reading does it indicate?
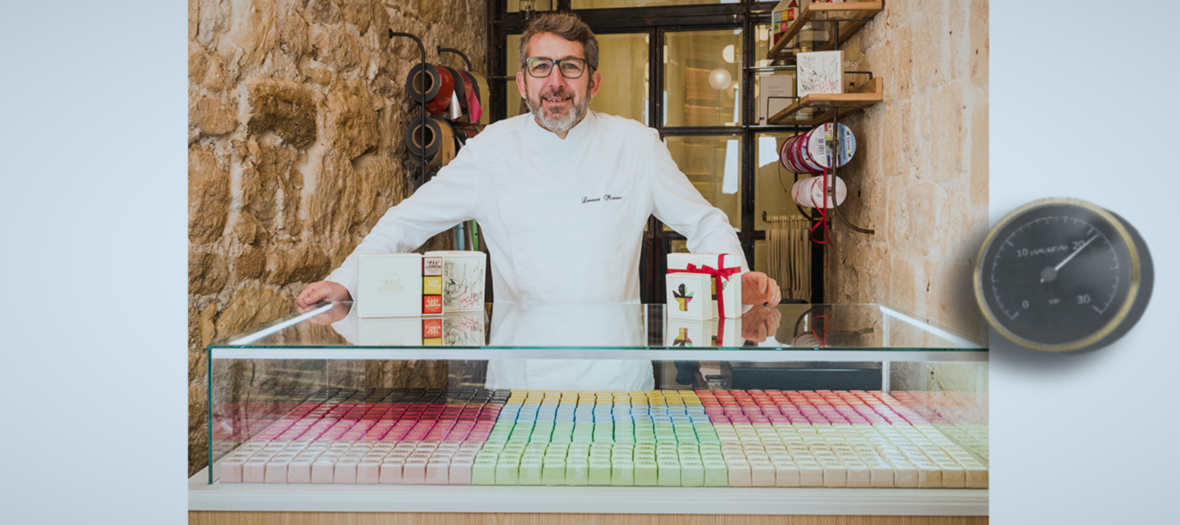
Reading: value=21 unit=psi
